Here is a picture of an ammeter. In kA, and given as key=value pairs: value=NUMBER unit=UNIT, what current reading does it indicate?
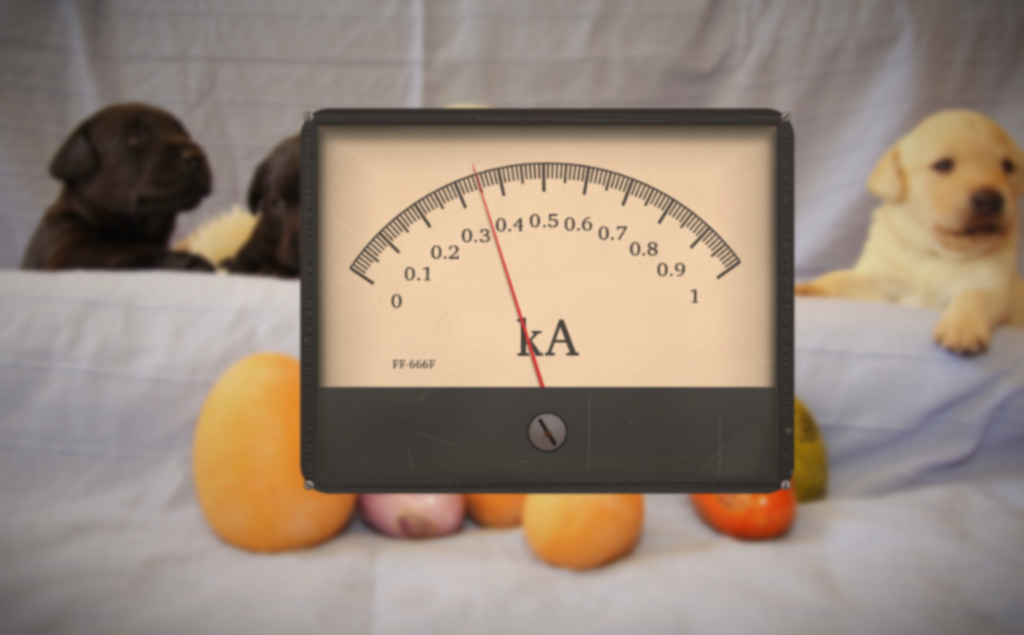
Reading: value=0.35 unit=kA
